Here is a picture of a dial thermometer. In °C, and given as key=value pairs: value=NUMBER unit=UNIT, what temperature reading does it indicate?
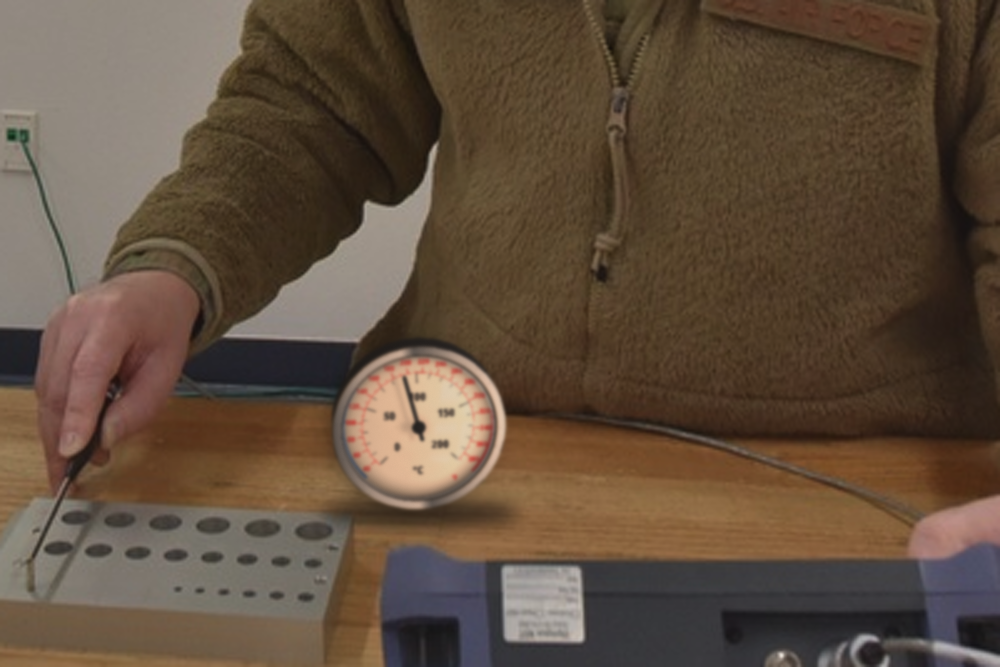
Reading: value=90 unit=°C
